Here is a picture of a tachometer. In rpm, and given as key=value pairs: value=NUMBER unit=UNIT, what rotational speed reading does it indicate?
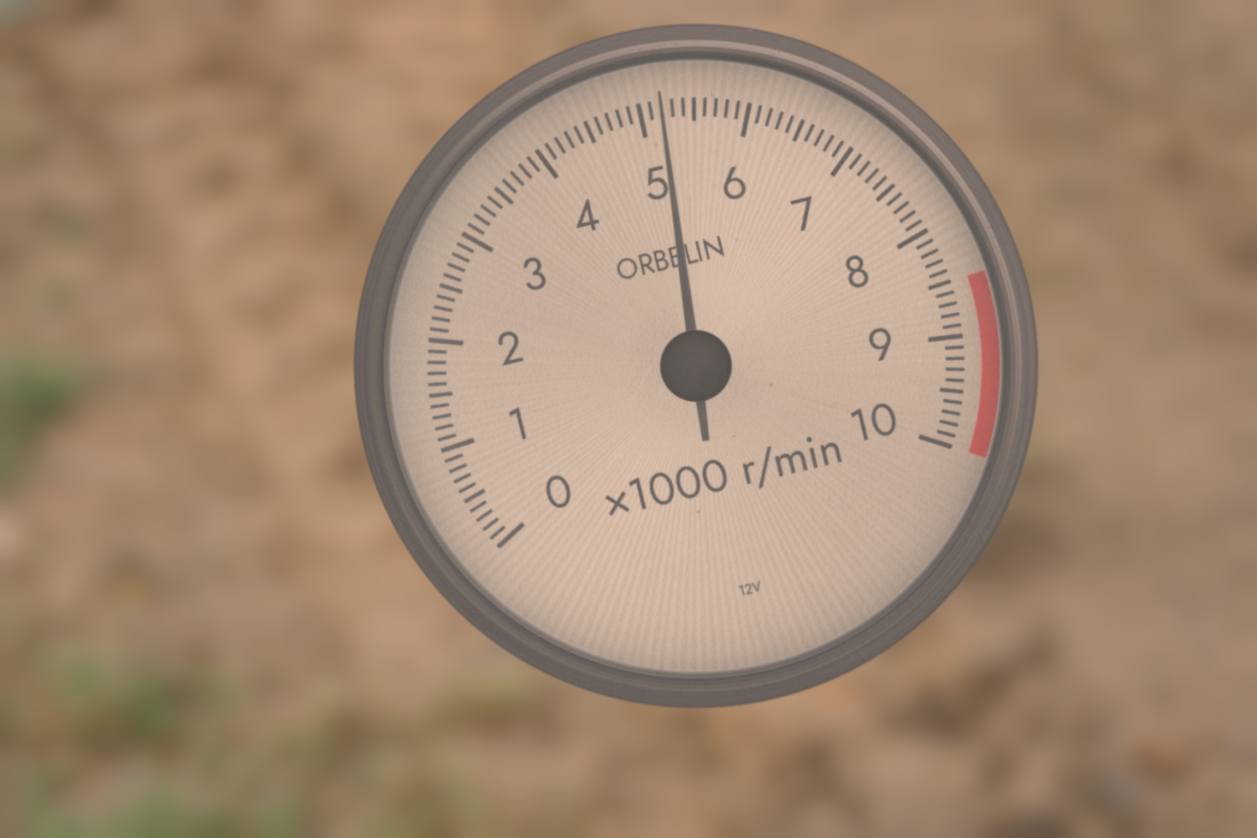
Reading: value=5200 unit=rpm
